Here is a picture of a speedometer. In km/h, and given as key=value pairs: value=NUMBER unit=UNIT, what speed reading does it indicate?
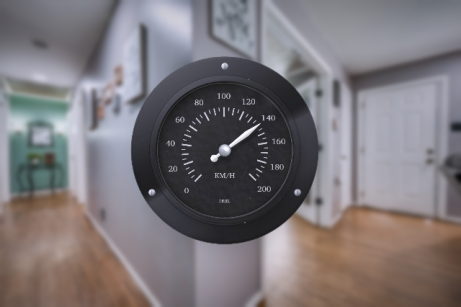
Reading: value=140 unit=km/h
